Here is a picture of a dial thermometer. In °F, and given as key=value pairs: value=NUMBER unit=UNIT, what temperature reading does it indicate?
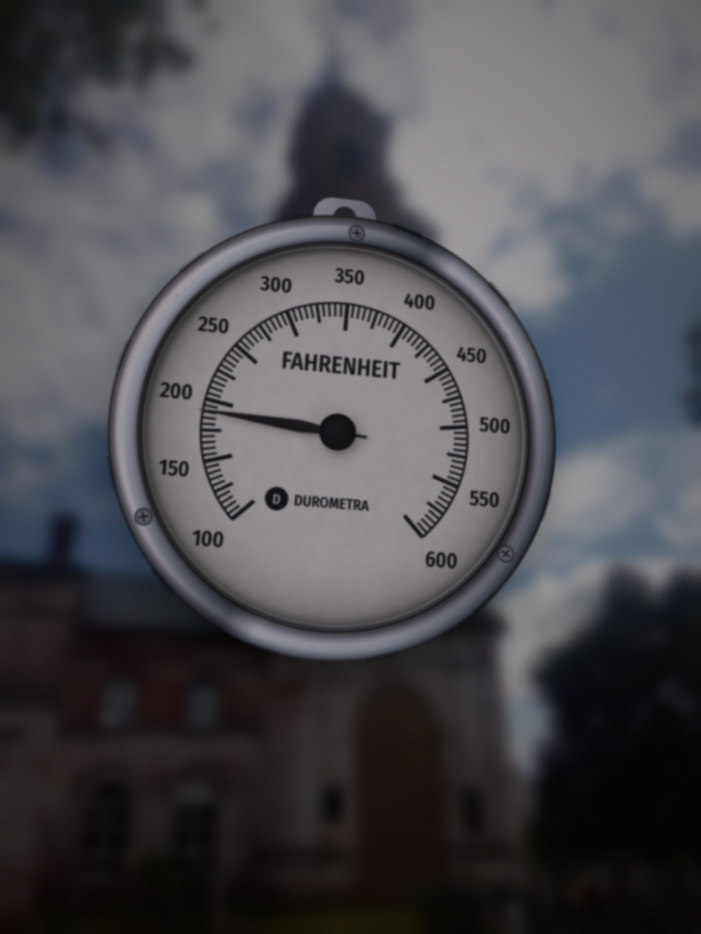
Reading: value=190 unit=°F
